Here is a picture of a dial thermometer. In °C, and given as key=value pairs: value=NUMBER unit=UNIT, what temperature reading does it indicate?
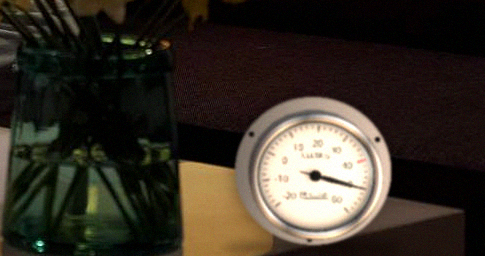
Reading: value=50 unit=°C
